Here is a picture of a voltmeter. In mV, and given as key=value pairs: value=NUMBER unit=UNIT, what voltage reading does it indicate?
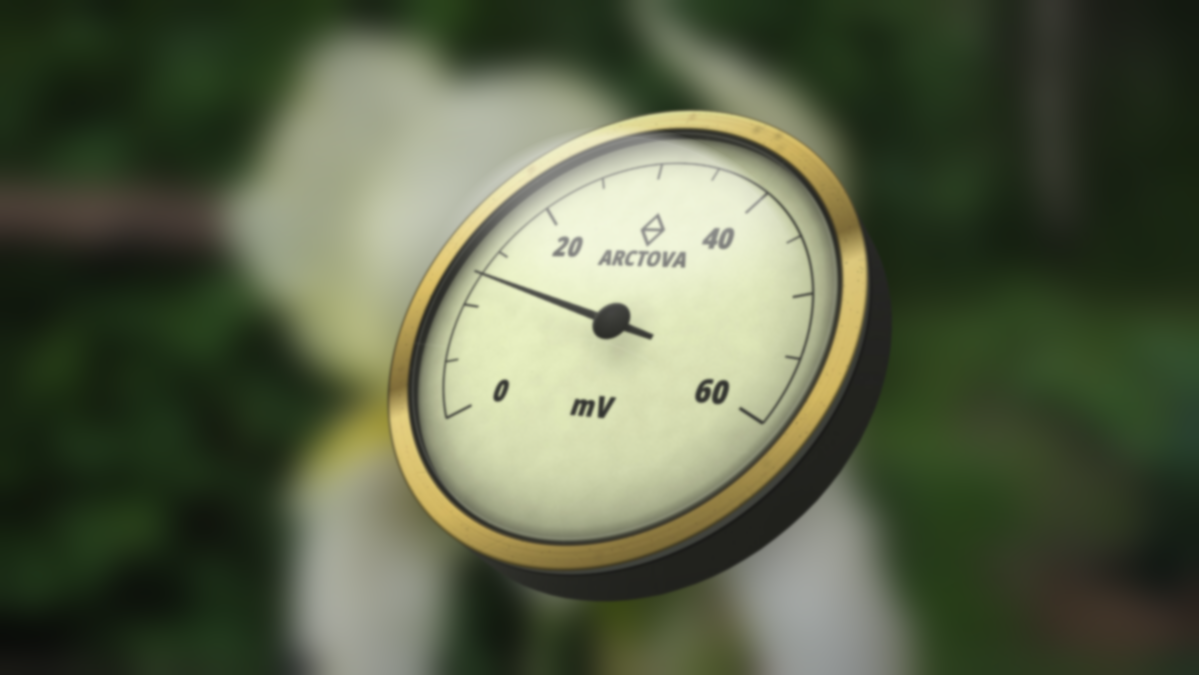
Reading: value=12.5 unit=mV
